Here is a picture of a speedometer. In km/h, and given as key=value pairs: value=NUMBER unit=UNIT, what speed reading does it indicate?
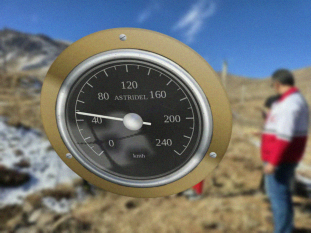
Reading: value=50 unit=km/h
